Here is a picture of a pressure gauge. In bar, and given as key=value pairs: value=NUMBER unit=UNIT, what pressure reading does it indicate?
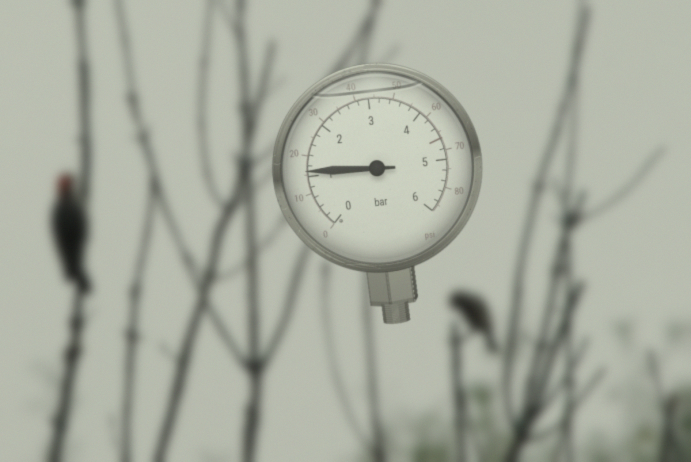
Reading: value=1.1 unit=bar
